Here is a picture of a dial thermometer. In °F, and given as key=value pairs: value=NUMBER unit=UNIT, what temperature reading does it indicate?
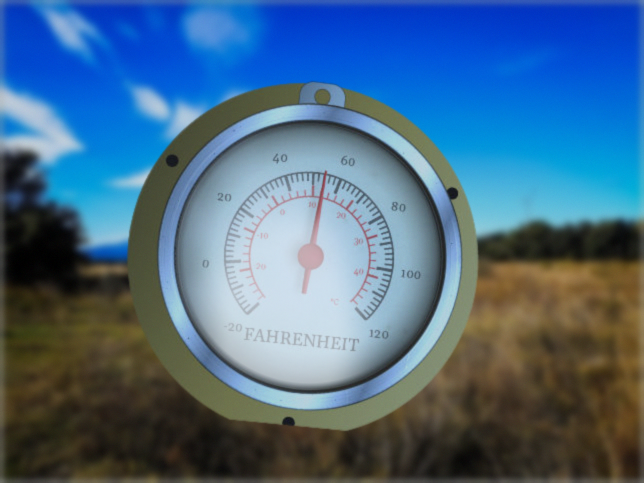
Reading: value=54 unit=°F
